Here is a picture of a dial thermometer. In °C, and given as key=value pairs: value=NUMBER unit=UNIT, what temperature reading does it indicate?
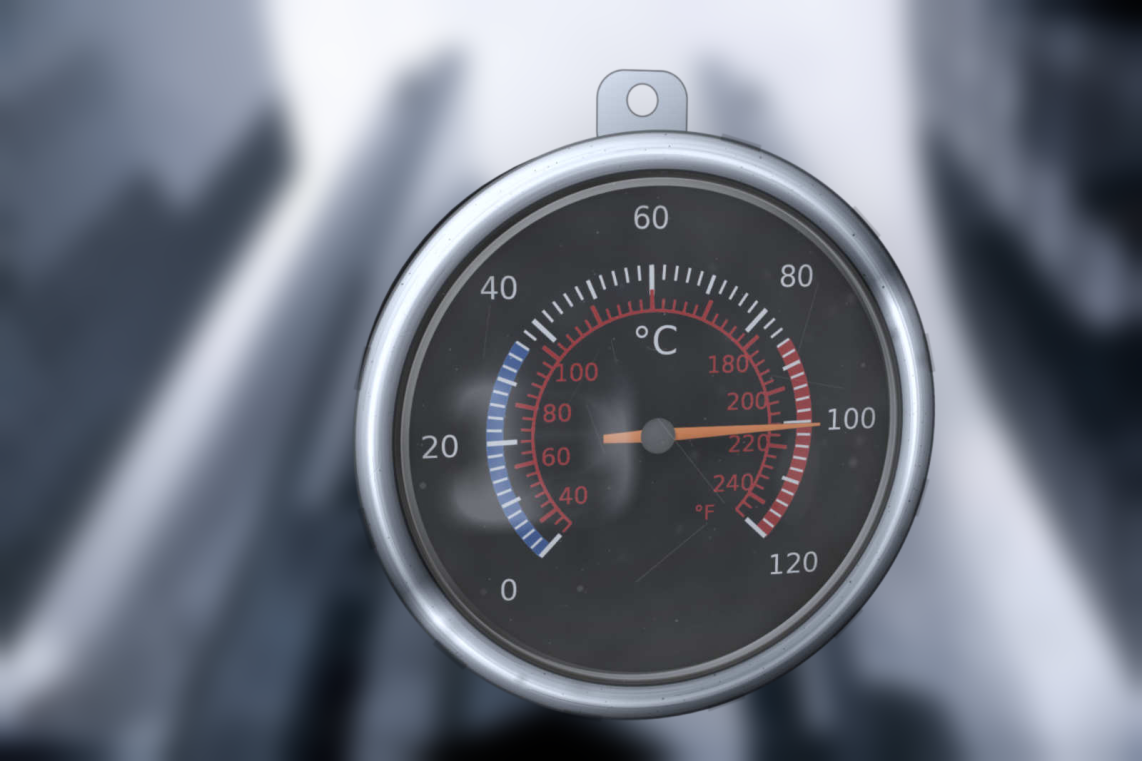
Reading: value=100 unit=°C
